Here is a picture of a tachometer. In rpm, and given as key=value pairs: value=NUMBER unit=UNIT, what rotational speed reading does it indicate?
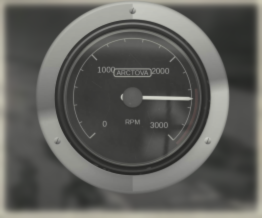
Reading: value=2500 unit=rpm
